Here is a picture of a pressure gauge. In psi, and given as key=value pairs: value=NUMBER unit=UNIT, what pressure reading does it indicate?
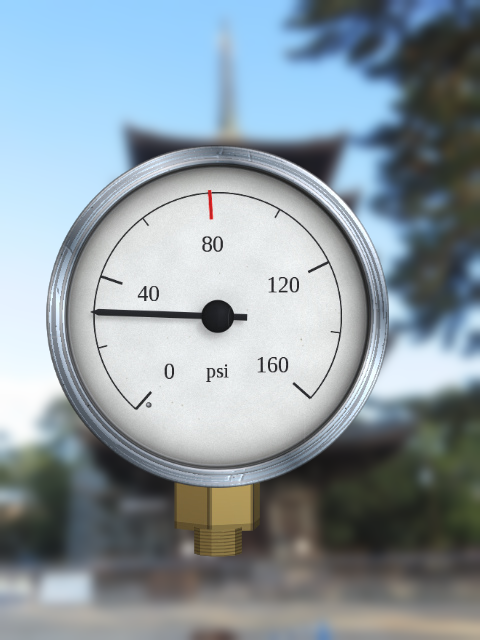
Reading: value=30 unit=psi
